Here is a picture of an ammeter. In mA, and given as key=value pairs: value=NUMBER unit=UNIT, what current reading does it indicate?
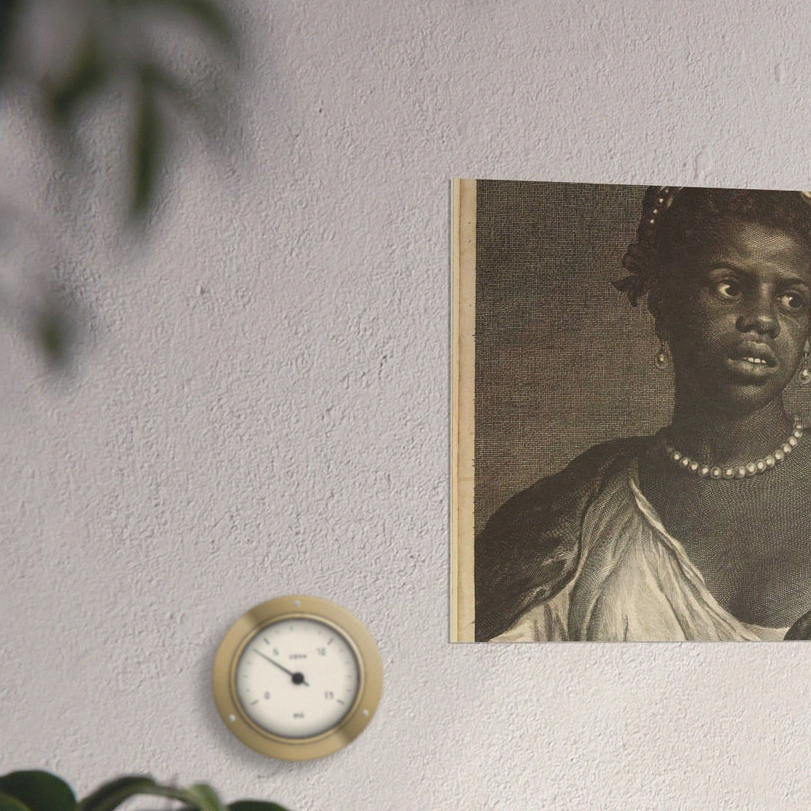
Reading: value=4 unit=mA
